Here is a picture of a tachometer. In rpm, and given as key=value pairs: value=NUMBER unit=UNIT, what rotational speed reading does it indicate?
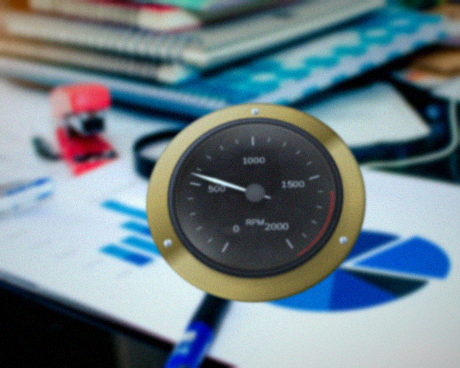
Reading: value=550 unit=rpm
